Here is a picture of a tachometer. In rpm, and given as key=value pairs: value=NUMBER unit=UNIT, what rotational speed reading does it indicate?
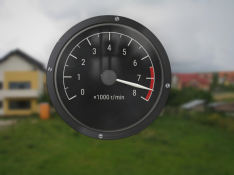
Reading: value=7500 unit=rpm
